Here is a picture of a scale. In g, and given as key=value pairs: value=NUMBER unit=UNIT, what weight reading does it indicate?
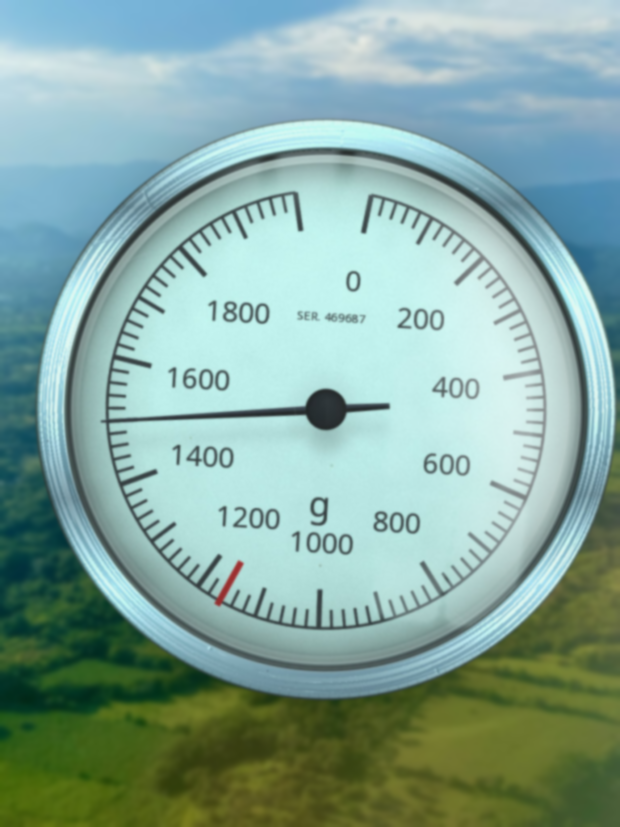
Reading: value=1500 unit=g
